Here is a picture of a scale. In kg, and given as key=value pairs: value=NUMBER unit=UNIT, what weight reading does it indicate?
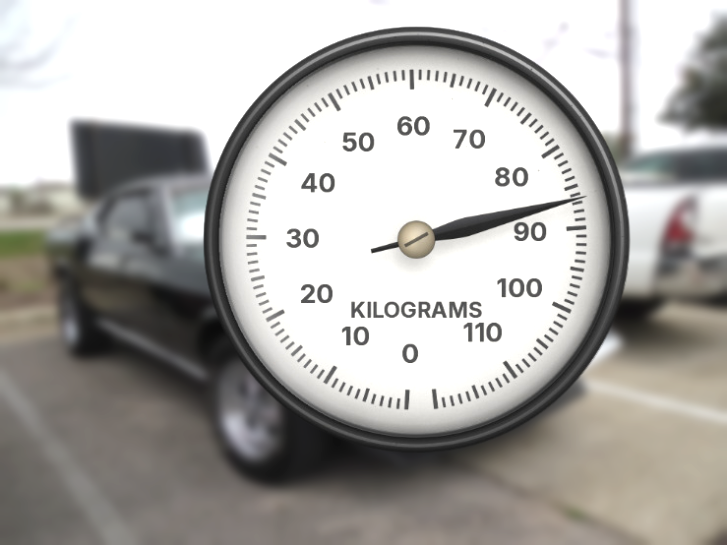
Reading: value=86.5 unit=kg
